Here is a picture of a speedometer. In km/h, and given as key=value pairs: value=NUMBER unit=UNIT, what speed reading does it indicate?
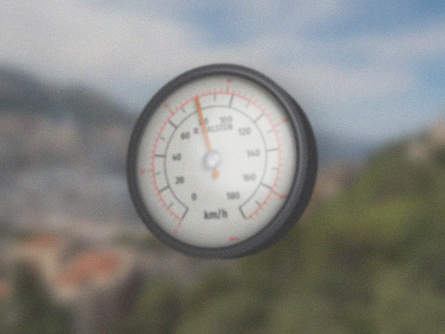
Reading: value=80 unit=km/h
